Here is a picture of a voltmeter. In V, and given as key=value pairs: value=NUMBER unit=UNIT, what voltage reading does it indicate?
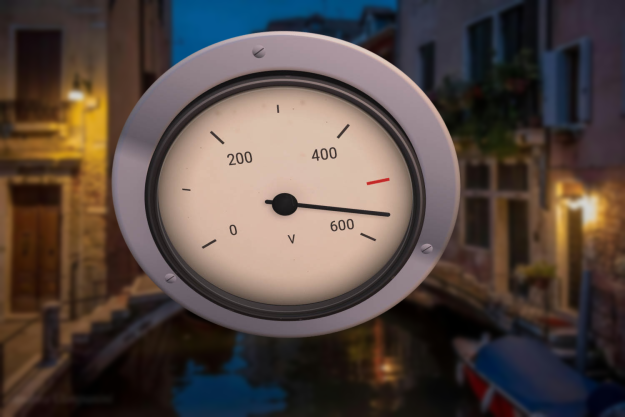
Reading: value=550 unit=V
